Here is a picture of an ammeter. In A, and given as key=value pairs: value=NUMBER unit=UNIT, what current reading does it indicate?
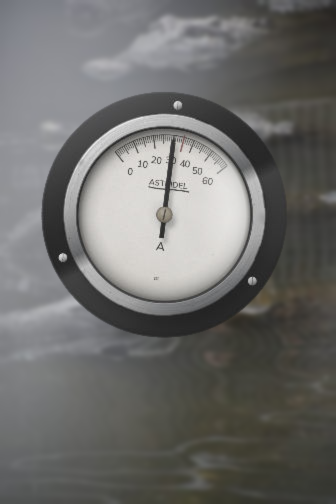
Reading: value=30 unit=A
